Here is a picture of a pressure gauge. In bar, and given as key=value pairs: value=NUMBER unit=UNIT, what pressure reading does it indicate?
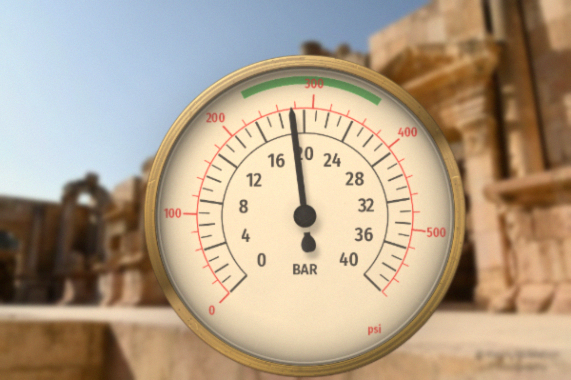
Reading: value=19 unit=bar
